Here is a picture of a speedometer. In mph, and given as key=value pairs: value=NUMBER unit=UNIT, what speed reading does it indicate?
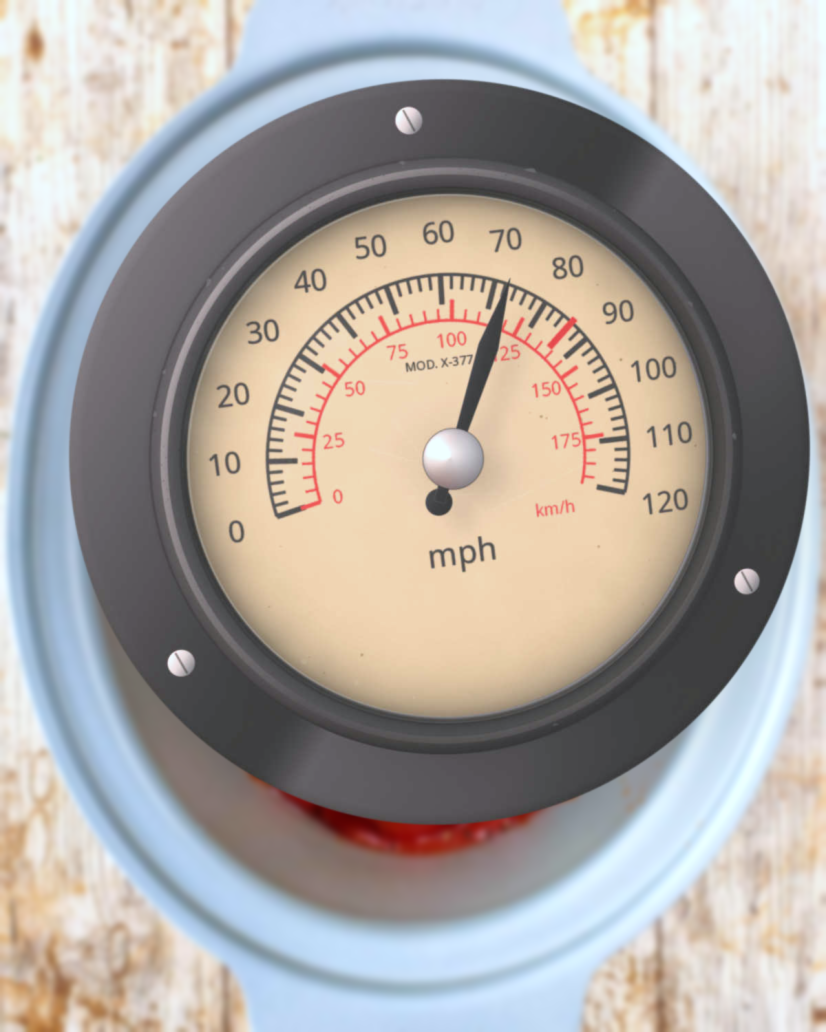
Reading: value=72 unit=mph
